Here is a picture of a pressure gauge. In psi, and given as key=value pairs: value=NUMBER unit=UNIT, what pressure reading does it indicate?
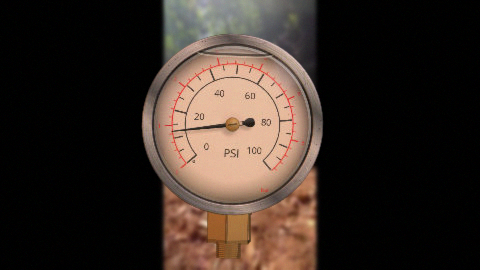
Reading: value=12.5 unit=psi
